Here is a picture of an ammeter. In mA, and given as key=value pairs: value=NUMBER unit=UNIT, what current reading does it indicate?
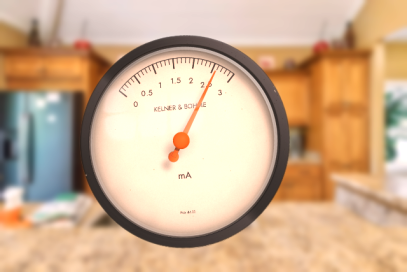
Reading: value=2.6 unit=mA
